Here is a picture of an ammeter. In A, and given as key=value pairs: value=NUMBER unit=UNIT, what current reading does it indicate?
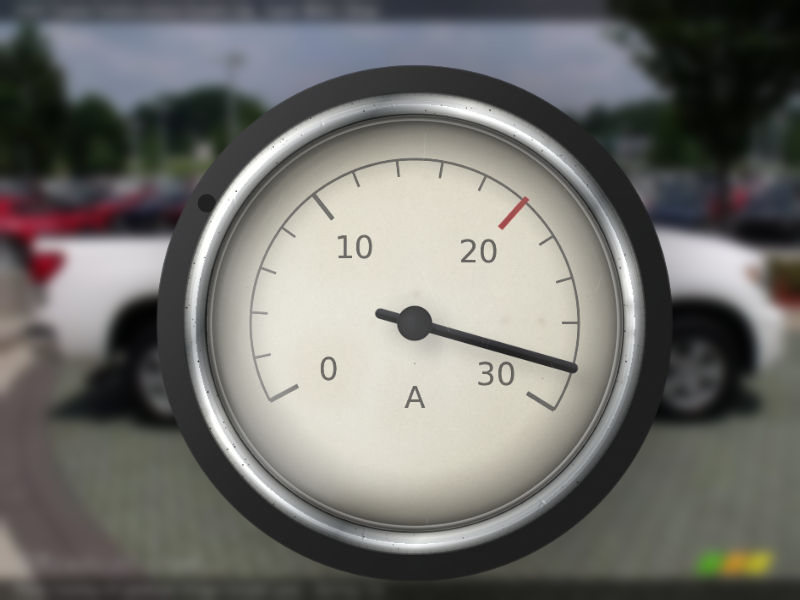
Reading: value=28 unit=A
